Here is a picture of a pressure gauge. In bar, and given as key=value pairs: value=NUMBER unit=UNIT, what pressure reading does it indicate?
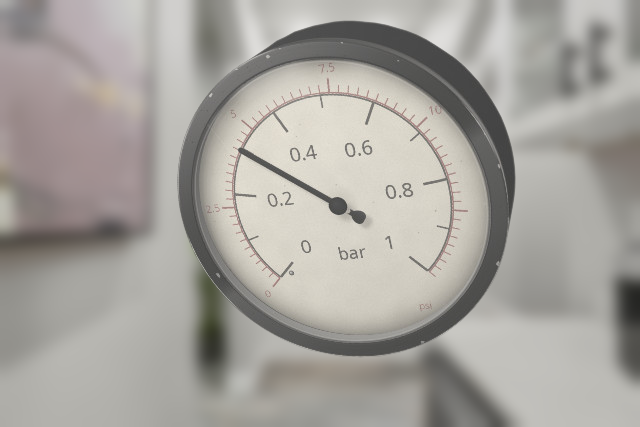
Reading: value=0.3 unit=bar
